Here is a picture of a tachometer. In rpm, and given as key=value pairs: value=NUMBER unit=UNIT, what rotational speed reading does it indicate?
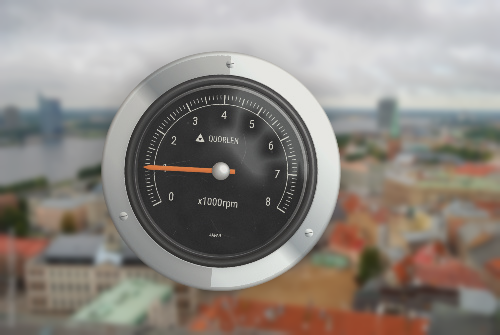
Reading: value=1000 unit=rpm
